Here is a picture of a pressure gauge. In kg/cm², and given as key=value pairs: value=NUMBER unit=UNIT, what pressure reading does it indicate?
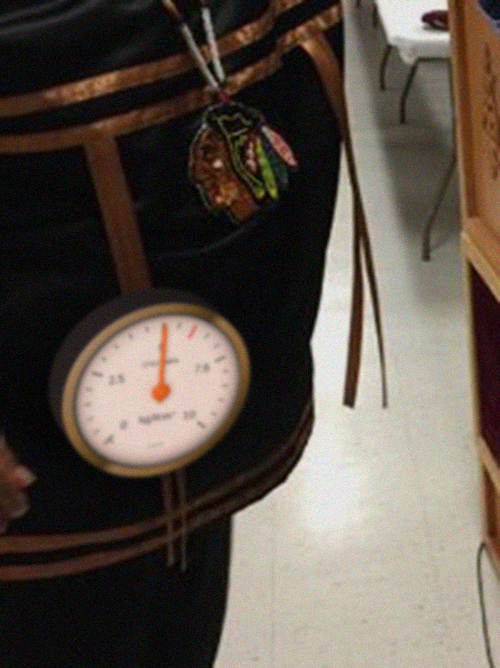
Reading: value=5 unit=kg/cm²
